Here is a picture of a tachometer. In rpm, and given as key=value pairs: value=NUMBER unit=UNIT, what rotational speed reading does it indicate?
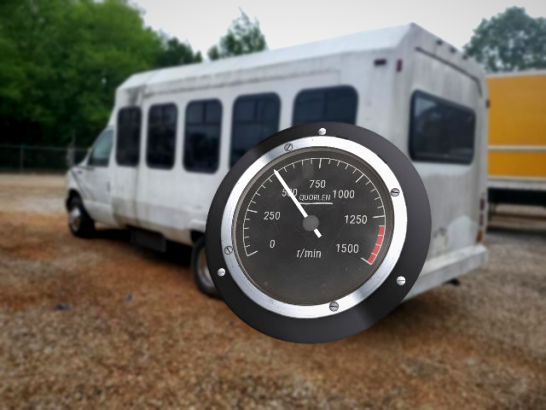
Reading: value=500 unit=rpm
